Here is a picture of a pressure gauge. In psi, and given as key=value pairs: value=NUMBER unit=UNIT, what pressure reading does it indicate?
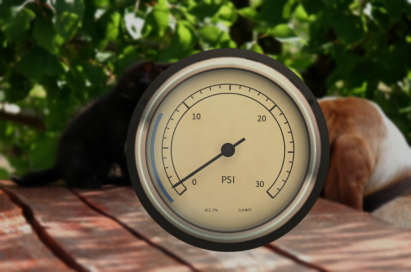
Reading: value=1 unit=psi
